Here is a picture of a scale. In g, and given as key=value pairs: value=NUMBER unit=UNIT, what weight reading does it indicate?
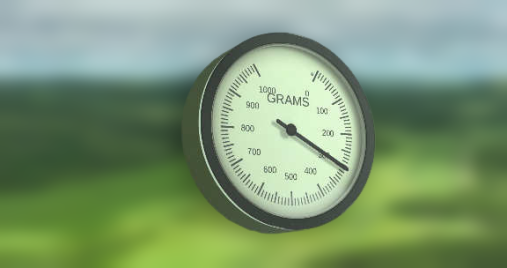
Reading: value=300 unit=g
